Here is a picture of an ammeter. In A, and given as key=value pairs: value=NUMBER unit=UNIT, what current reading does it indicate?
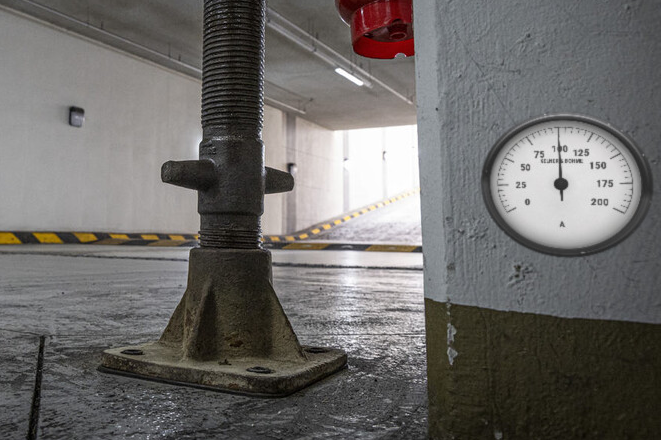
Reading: value=100 unit=A
